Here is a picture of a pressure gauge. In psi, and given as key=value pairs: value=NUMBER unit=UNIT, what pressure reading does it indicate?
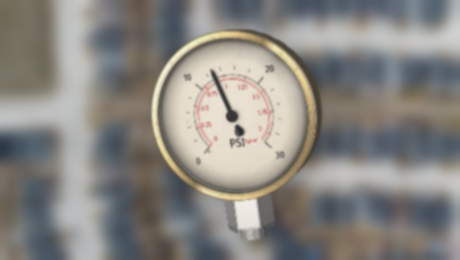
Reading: value=13 unit=psi
